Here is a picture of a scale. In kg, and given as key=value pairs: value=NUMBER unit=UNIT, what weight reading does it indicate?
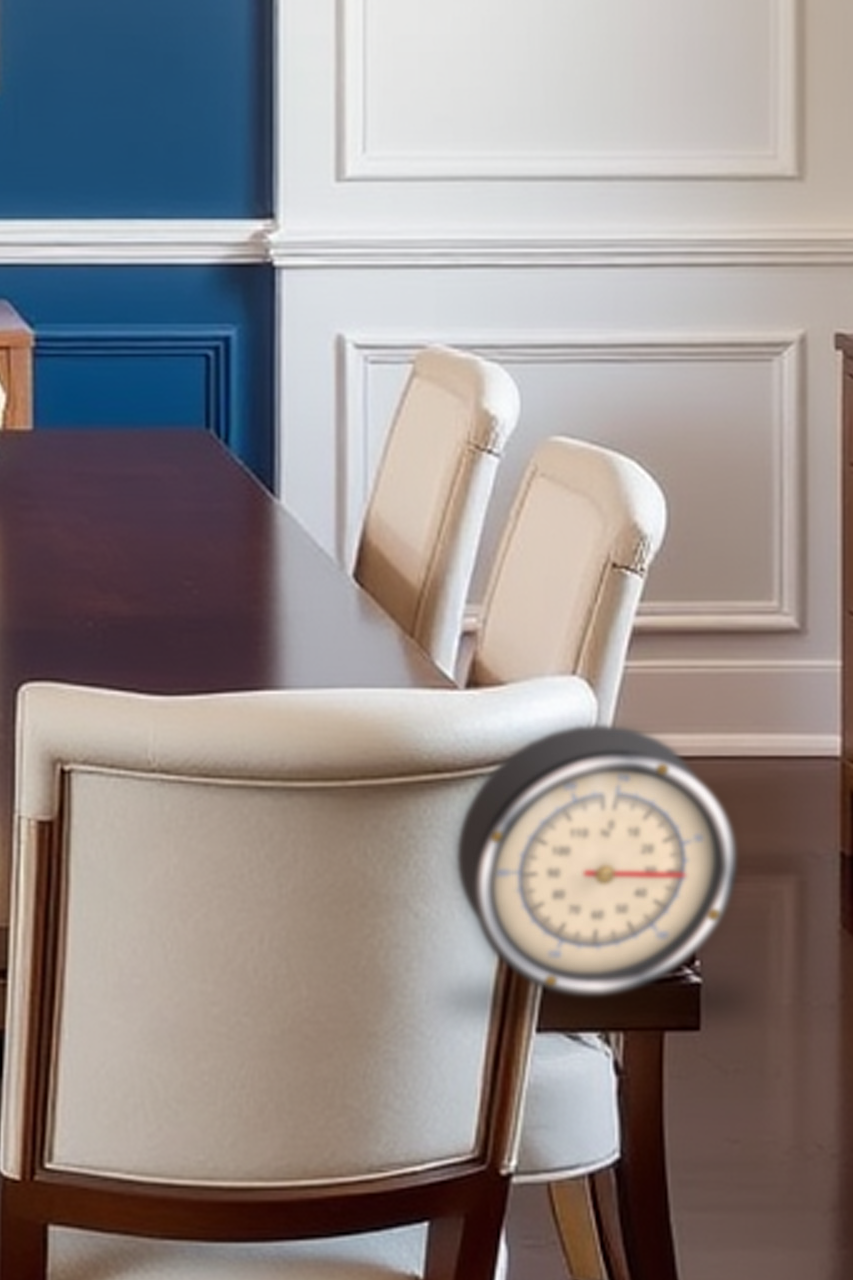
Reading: value=30 unit=kg
